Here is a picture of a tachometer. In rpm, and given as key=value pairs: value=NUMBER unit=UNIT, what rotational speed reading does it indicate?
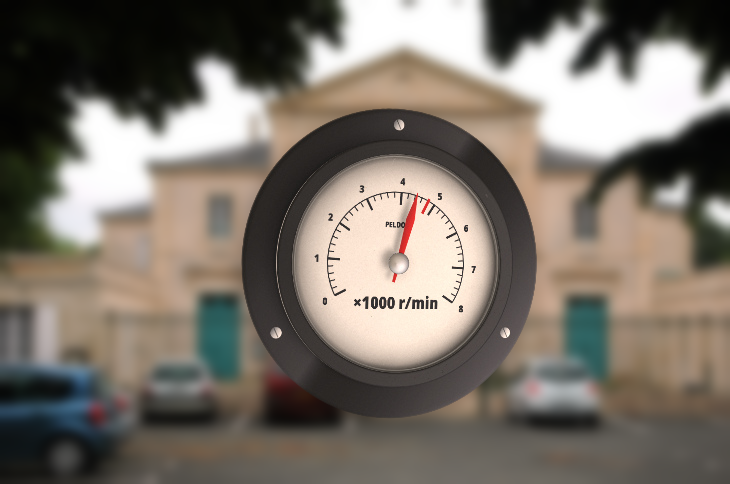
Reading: value=4400 unit=rpm
